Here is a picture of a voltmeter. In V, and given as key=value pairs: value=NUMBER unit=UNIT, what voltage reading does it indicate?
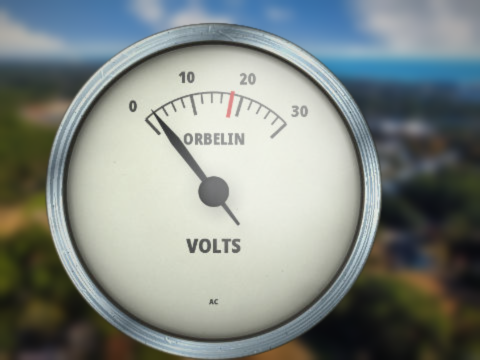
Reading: value=2 unit=V
